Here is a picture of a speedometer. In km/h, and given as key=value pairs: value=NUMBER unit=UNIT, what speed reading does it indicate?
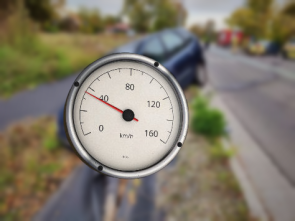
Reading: value=35 unit=km/h
